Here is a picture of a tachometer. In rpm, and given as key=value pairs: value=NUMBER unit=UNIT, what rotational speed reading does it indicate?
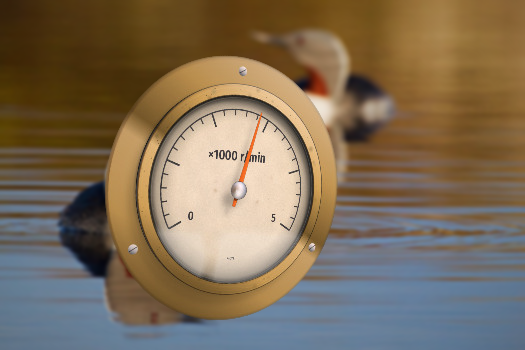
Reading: value=2800 unit=rpm
